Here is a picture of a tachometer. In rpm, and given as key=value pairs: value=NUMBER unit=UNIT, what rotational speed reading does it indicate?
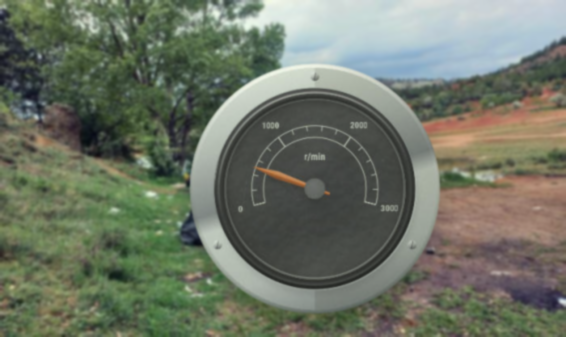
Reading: value=500 unit=rpm
